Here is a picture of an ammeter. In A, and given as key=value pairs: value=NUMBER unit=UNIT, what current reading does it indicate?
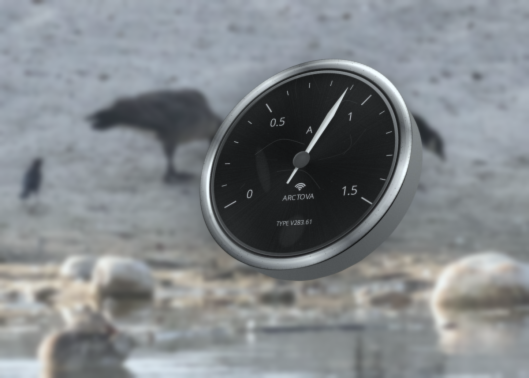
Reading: value=0.9 unit=A
